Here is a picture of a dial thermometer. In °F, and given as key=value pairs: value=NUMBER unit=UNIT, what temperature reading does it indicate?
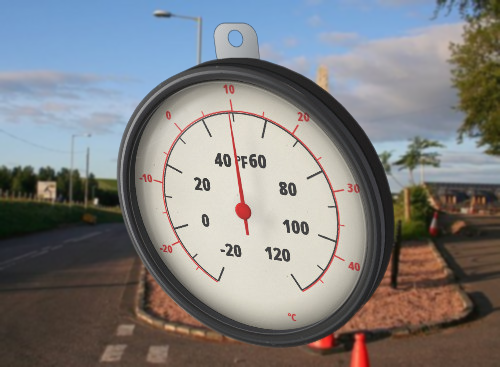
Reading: value=50 unit=°F
